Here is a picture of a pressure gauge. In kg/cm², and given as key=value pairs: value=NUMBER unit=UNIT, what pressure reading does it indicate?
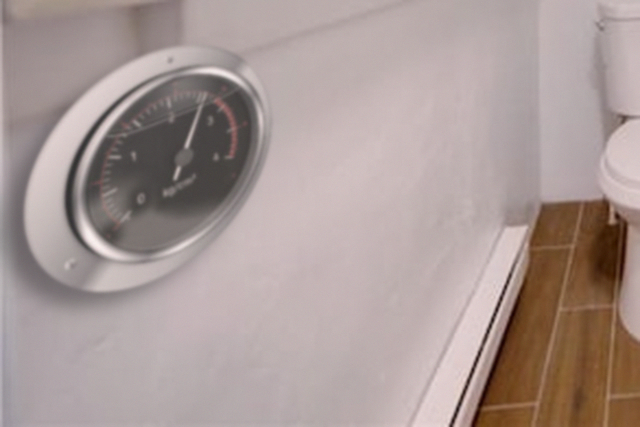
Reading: value=2.5 unit=kg/cm²
